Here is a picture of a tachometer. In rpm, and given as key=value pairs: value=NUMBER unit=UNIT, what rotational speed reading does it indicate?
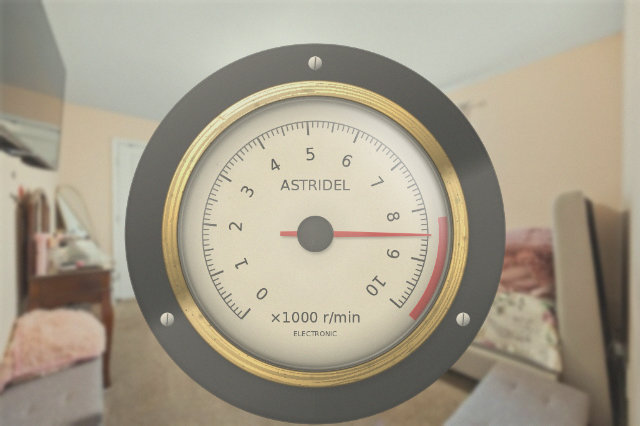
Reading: value=8500 unit=rpm
